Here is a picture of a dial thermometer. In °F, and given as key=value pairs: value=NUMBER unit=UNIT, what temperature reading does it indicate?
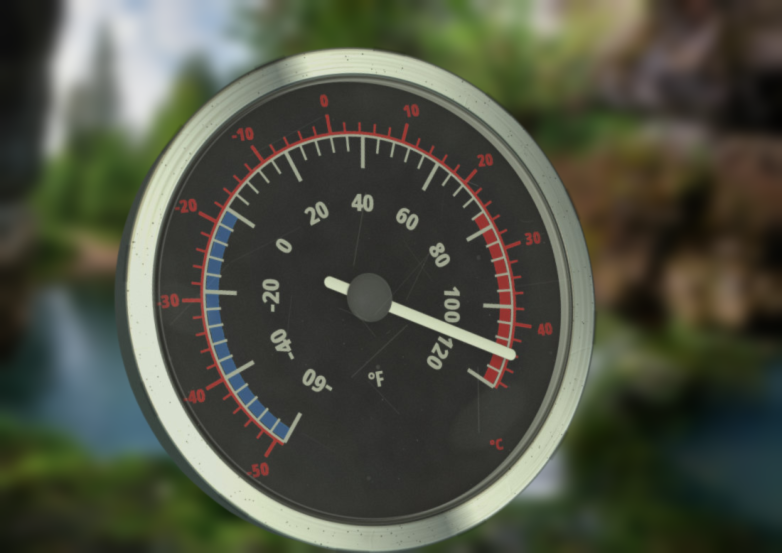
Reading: value=112 unit=°F
